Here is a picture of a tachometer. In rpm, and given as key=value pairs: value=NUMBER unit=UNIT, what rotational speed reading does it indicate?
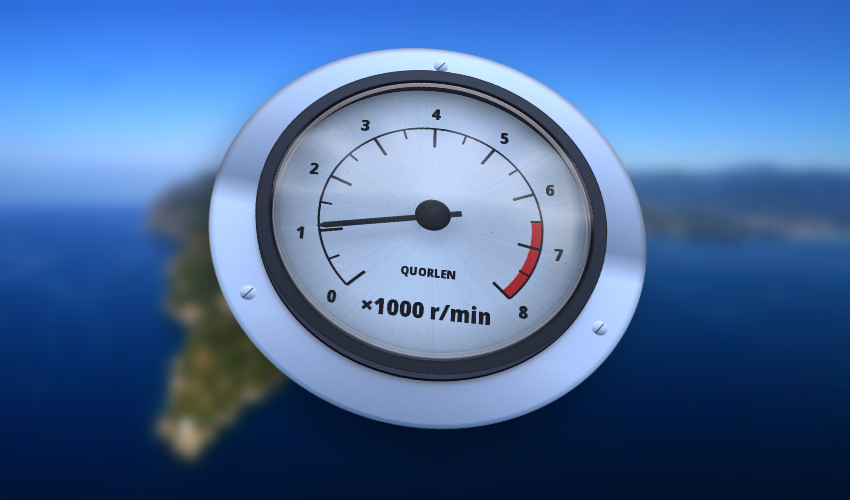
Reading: value=1000 unit=rpm
